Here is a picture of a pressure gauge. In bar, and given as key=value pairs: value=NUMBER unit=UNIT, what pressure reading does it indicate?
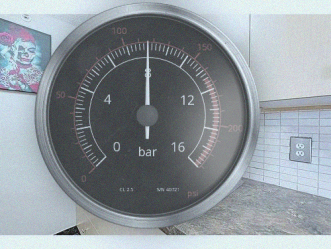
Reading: value=8 unit=bar
